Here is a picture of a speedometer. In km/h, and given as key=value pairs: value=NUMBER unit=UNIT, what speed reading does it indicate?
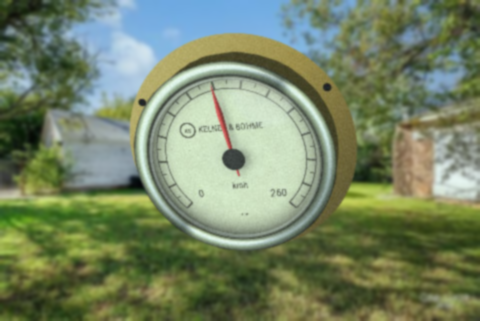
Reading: value=120 unit=km/h
